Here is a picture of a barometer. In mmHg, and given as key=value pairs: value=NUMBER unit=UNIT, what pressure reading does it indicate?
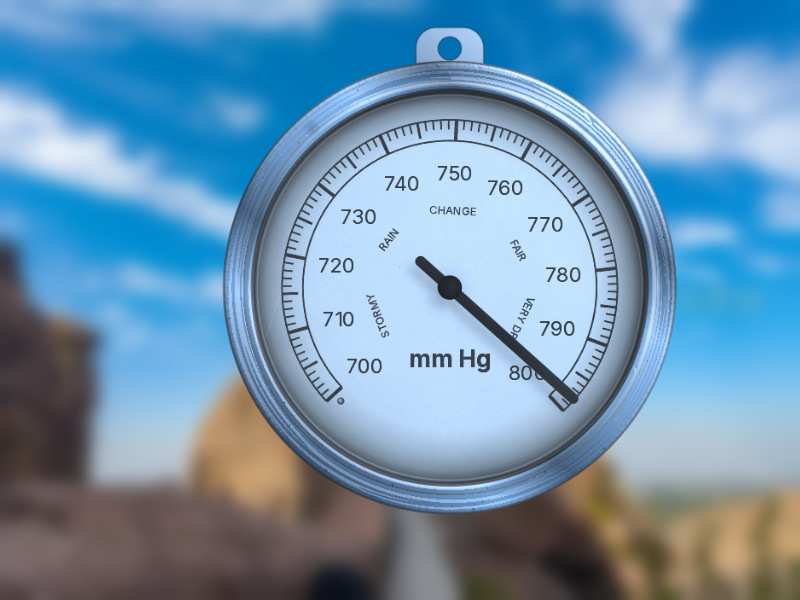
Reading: value=798 unit=mmHg
